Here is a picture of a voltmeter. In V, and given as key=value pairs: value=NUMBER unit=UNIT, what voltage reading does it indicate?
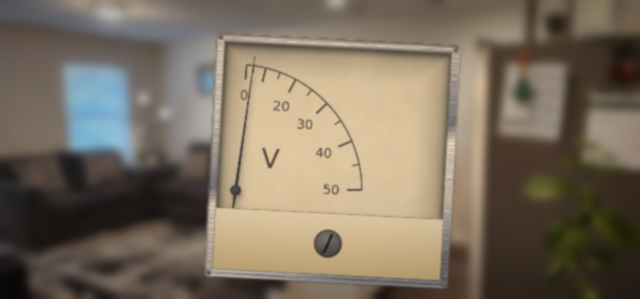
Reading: value=5 unit=V
